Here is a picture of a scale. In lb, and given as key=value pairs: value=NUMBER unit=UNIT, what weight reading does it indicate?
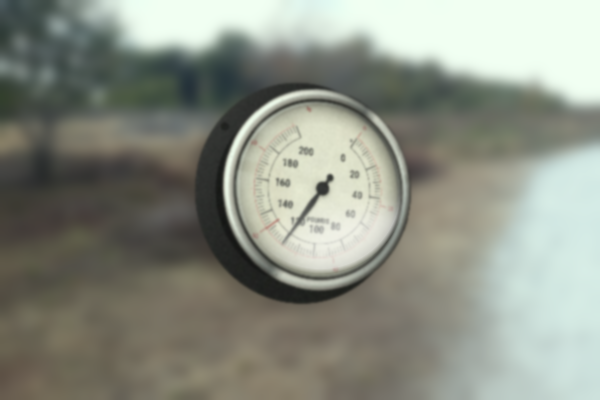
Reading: value=120 unit=lb
